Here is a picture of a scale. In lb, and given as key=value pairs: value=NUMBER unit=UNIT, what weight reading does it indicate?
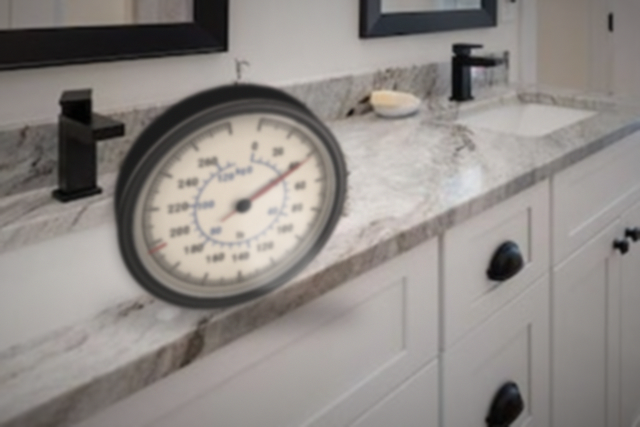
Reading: value=40 unit=lb
